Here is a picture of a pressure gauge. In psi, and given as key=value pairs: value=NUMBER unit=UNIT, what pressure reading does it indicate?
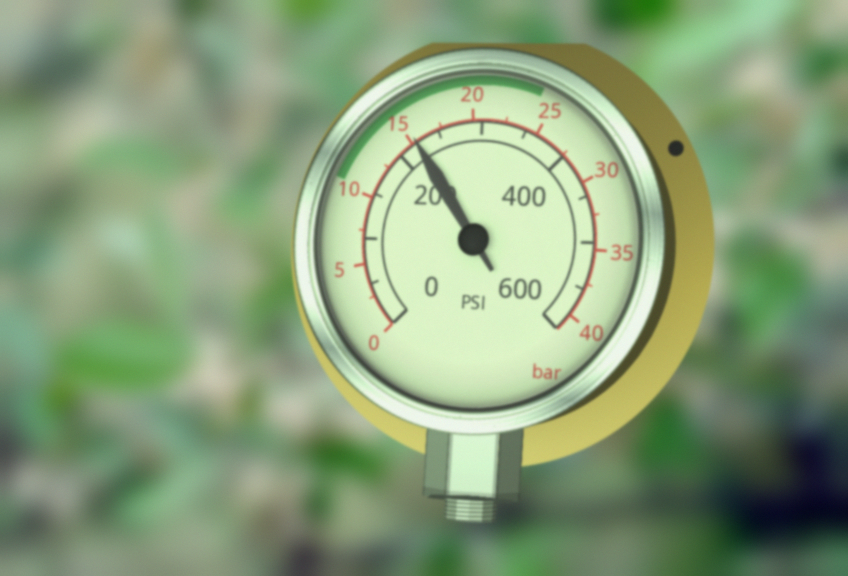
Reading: value=225 unit=psi
